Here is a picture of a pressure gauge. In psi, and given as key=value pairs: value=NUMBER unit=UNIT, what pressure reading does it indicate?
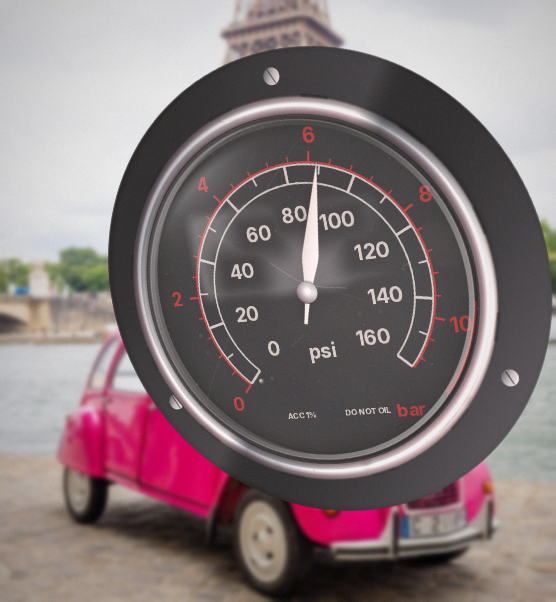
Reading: value=90 unit=psi
